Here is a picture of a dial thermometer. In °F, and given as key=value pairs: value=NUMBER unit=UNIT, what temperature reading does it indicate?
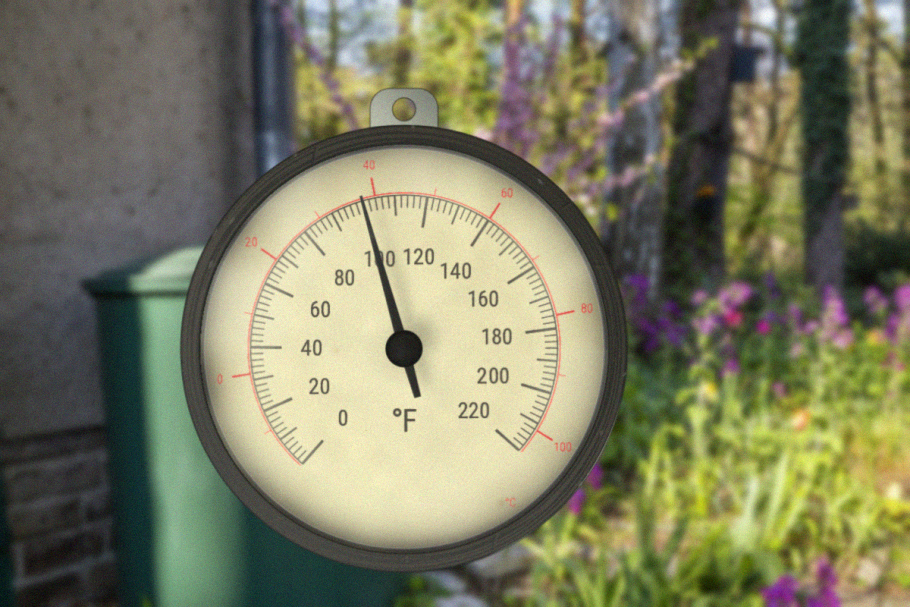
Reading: value=100 unit=°F
